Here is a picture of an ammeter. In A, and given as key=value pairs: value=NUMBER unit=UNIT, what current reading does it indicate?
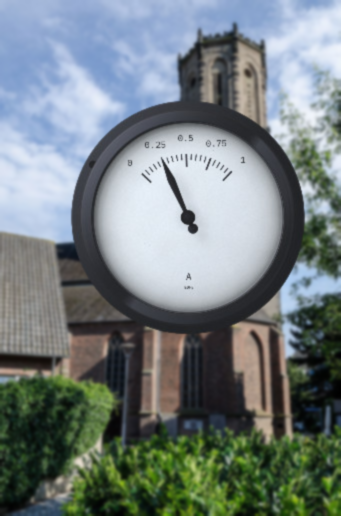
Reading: value=0.25 unit=A
